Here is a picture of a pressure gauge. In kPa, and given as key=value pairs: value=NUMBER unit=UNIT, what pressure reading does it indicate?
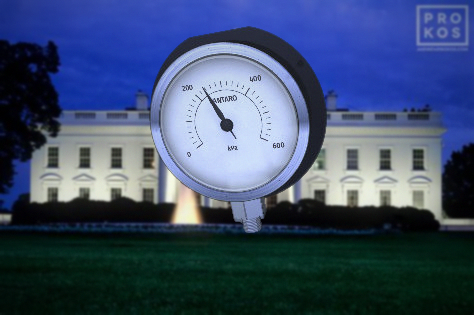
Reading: value=240 unit=kPa
